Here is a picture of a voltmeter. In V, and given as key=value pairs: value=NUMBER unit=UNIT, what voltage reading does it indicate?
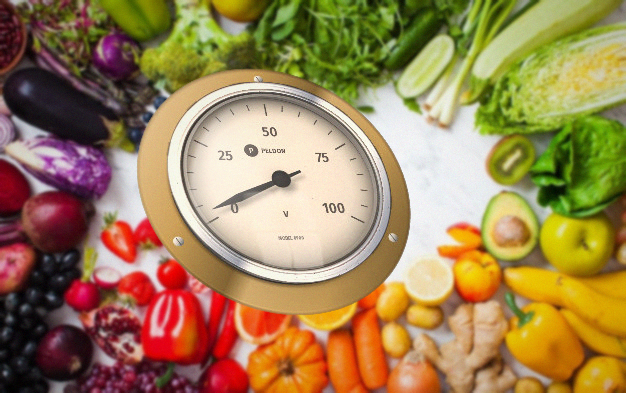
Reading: value=2.5 unit=V
